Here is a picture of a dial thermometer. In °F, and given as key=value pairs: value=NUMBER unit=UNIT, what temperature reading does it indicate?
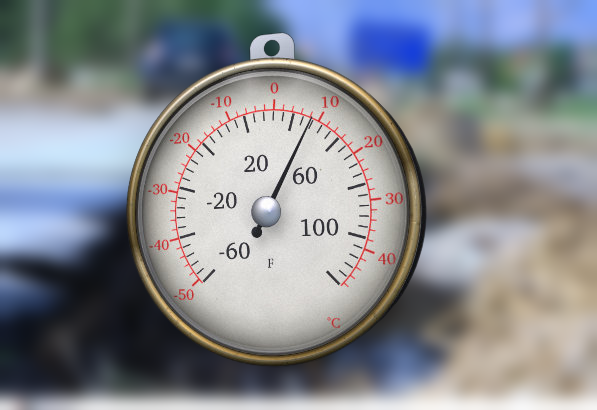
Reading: value=48 unit=°F
